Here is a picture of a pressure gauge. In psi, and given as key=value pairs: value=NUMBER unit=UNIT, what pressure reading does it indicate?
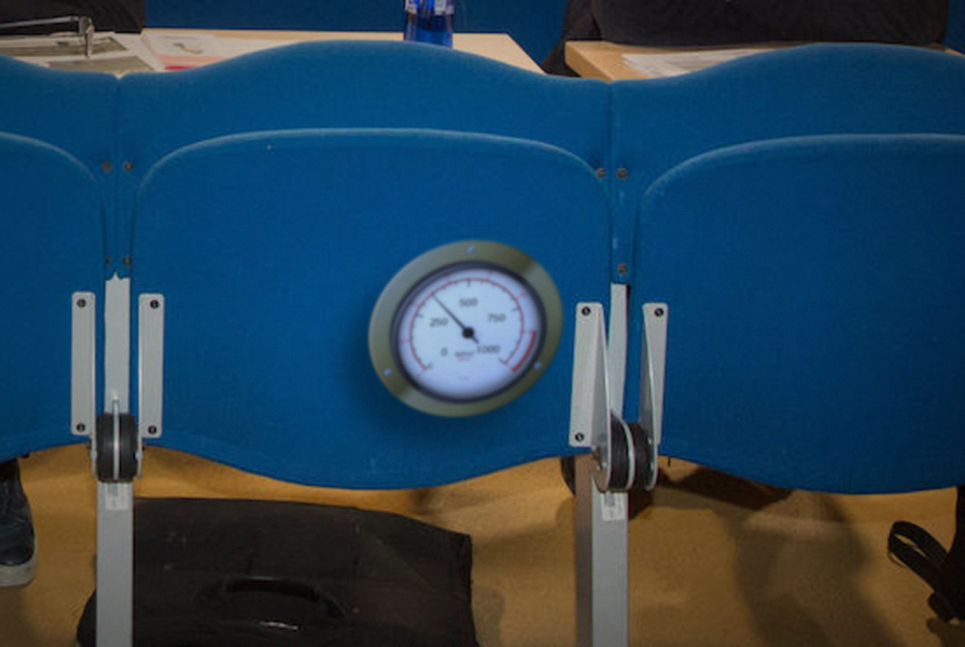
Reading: value=350 unit=psi
